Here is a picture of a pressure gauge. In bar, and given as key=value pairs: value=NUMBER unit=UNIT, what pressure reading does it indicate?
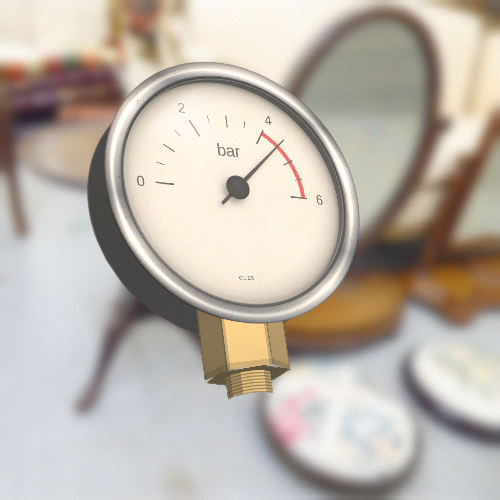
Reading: value=4.5 unit=bar
